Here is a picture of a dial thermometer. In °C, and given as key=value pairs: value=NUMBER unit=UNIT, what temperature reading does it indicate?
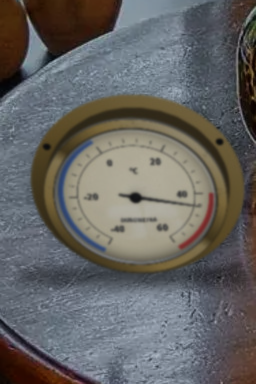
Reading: value=44 unit=°C
